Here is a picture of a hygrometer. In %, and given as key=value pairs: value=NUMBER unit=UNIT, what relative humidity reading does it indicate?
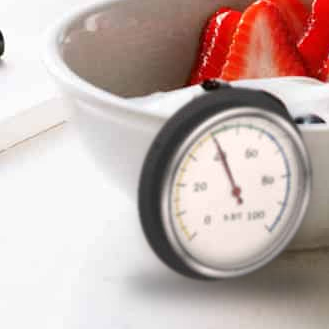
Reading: value=40 unit=%
